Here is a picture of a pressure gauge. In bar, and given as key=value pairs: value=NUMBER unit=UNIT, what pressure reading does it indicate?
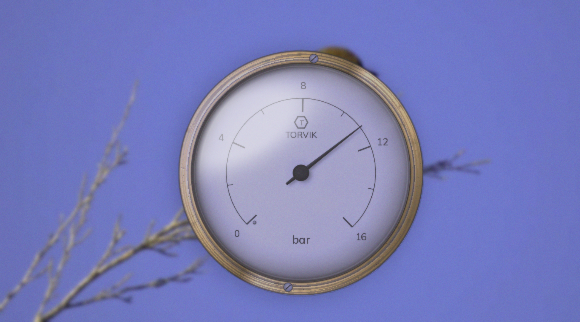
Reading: value=11 unit=bar
